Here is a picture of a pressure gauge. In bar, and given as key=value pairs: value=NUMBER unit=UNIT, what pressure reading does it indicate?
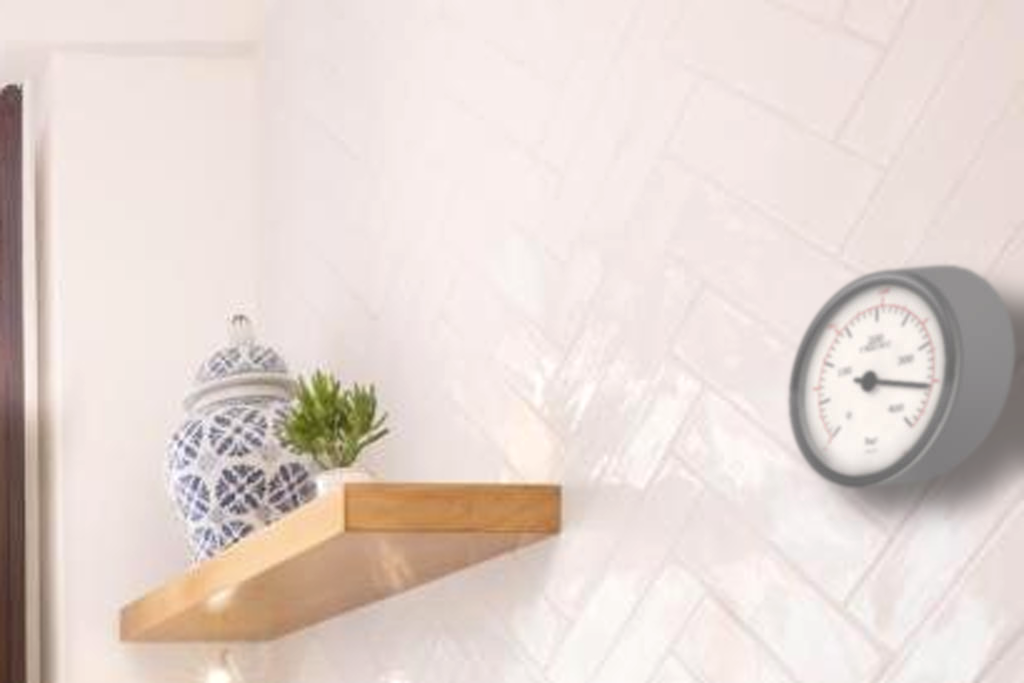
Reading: value=350 unit=bar
